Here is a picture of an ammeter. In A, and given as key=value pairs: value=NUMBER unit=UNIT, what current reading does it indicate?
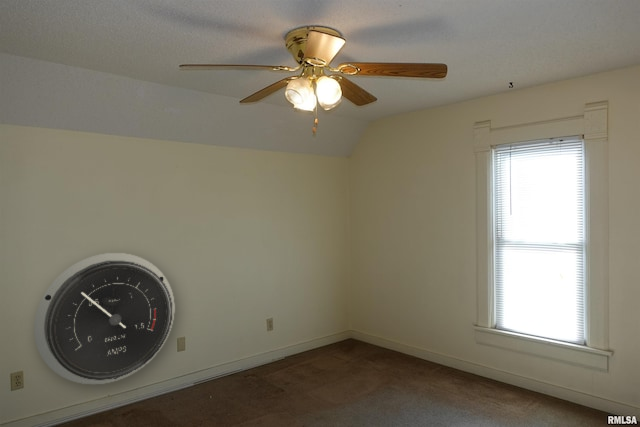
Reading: value=0.5 unit=A
